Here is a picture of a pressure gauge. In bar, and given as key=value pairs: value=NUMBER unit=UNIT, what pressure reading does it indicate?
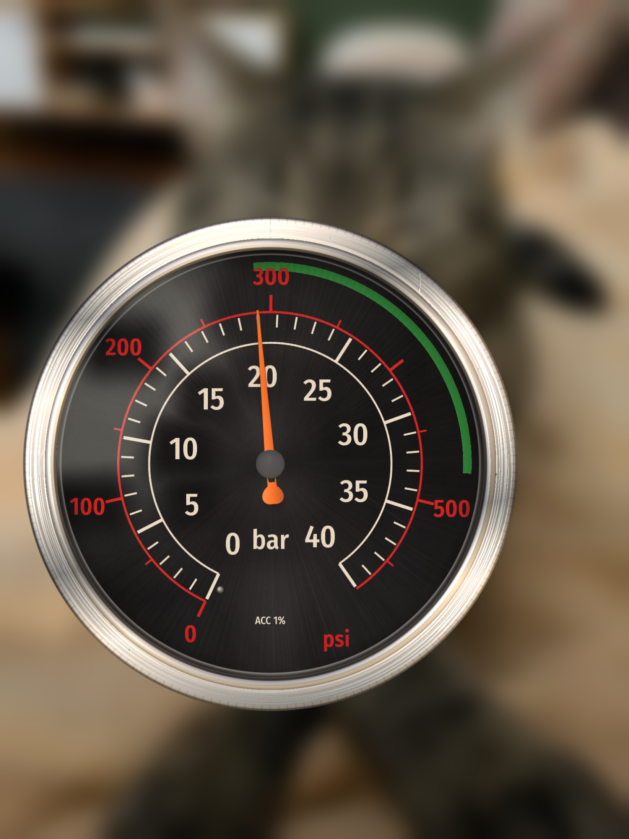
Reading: value=20 unit=bar
